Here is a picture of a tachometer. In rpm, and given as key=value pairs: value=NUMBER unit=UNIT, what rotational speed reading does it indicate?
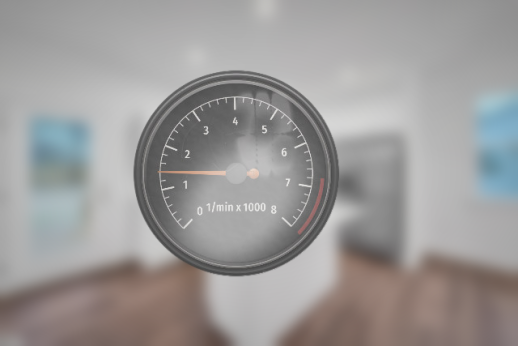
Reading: value=1400 unit=rpm
